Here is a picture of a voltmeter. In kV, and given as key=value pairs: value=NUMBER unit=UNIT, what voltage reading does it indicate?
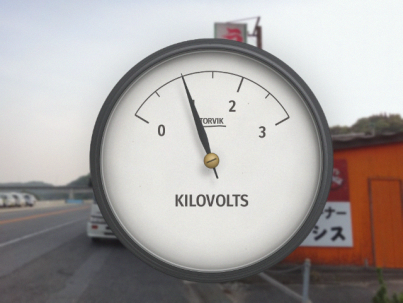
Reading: value=1 unit=kV
